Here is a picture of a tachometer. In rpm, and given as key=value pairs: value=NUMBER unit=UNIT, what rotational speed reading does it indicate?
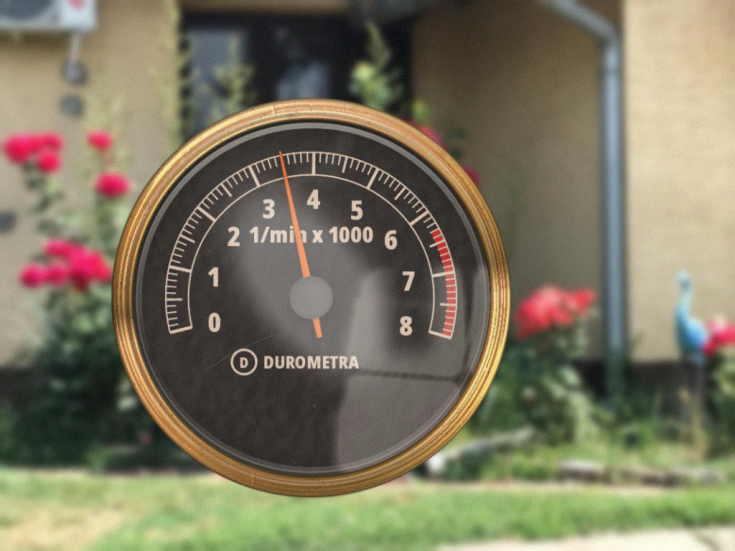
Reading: value=3500 unit=rpm
